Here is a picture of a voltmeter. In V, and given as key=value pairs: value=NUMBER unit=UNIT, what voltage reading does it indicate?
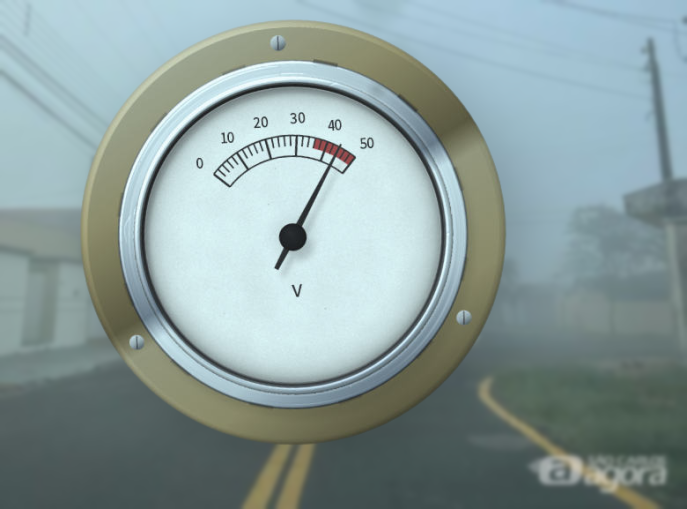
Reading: value=44 unit=V
